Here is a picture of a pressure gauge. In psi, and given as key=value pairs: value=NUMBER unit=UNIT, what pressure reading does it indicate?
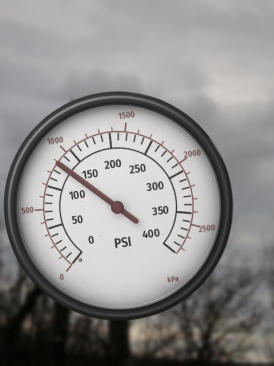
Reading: value=130 unit=psi
